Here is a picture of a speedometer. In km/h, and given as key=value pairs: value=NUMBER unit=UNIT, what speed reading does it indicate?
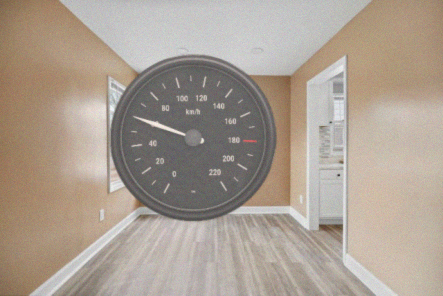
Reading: value=60 unit=km/h
